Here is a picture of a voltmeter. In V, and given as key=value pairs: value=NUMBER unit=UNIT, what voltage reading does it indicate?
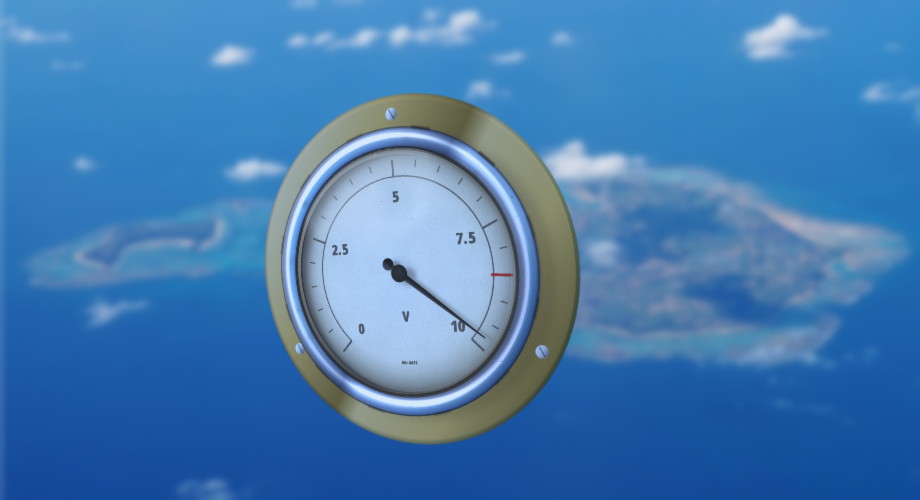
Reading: value=9.75 unit=V
